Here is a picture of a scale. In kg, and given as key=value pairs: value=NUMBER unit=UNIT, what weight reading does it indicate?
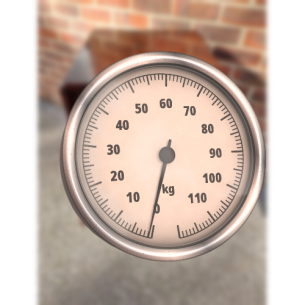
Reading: value=1 unit=kg
